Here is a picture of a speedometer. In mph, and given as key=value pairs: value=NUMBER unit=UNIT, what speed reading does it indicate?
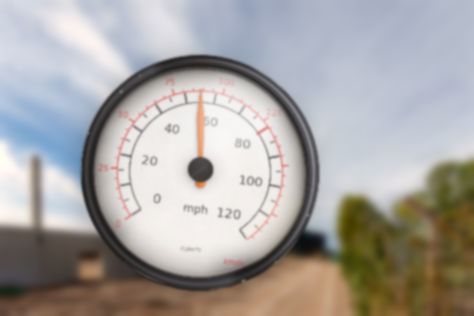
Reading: value=55 unit=mph
